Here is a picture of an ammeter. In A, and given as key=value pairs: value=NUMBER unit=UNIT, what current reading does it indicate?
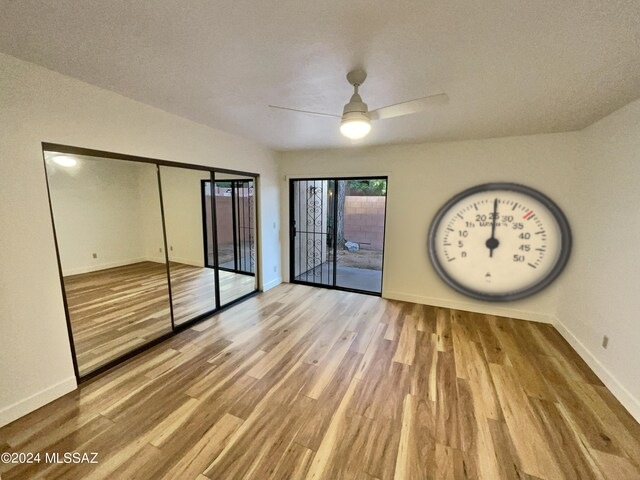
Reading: value=25 unit=A
